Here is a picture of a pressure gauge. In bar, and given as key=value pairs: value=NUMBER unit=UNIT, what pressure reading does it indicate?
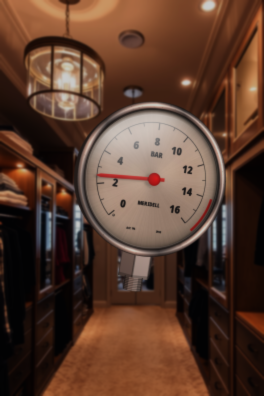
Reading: value=2.5 unit=bar
